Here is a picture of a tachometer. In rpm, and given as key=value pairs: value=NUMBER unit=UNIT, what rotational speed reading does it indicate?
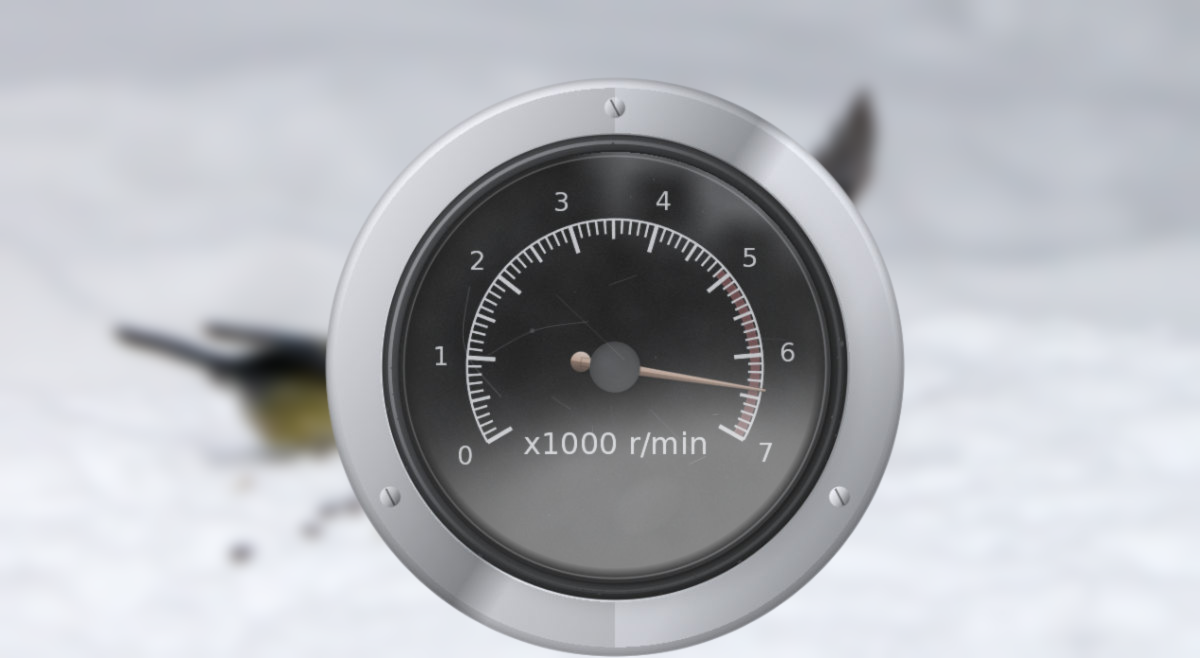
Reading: value=6400 unit=rpm
